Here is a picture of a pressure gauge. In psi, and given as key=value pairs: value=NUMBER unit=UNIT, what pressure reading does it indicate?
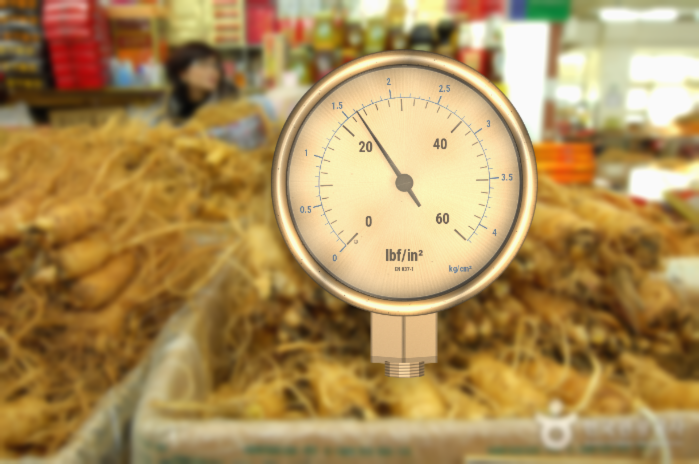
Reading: value=23 unit=psi
